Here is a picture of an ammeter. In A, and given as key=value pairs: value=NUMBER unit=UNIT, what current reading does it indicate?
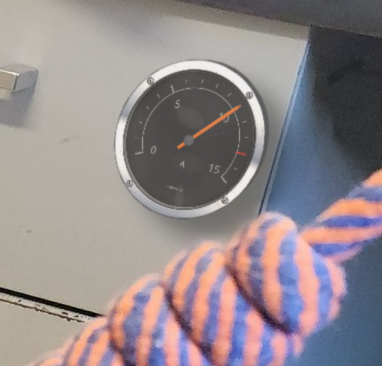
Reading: value=10 unit=A
